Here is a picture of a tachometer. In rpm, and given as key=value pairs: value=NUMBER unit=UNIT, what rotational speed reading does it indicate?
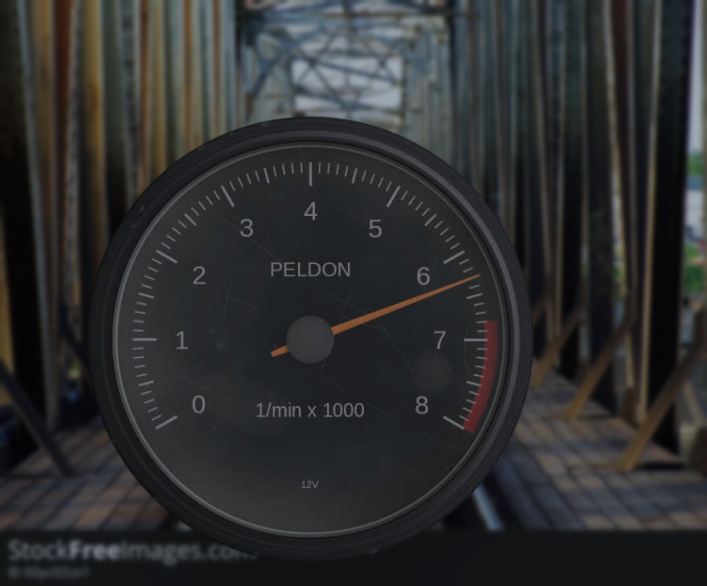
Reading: value=6300 unit=rpm
